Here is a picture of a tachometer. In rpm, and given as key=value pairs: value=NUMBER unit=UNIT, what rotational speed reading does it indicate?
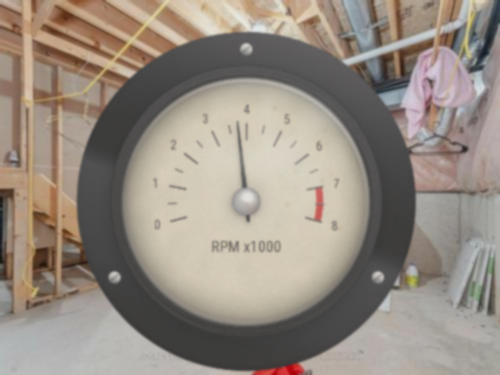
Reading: value=3750 unit=rpm
